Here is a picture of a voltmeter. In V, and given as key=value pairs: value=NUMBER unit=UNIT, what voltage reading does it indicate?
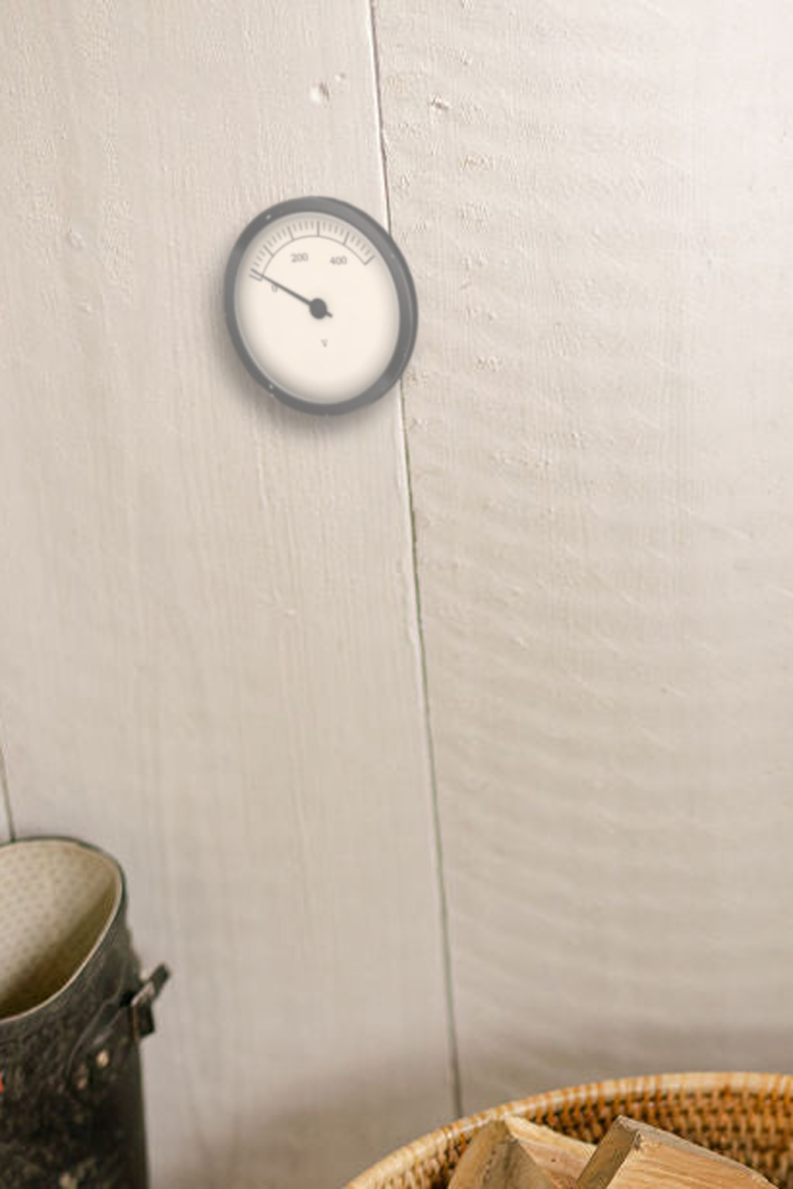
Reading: value=20 unit=V
